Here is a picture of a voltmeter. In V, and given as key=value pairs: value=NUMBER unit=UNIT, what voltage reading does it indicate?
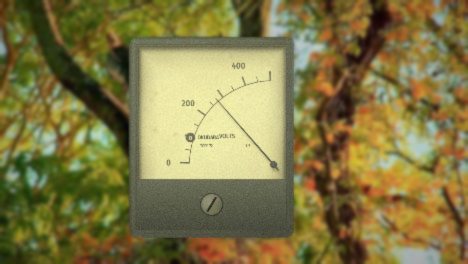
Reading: value=275 unit=V
